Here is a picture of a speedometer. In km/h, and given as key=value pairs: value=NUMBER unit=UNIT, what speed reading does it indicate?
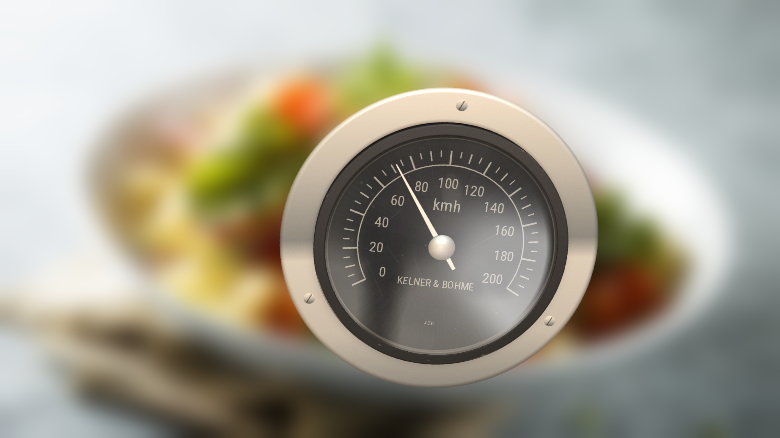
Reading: value=72.5 unit=km/h
